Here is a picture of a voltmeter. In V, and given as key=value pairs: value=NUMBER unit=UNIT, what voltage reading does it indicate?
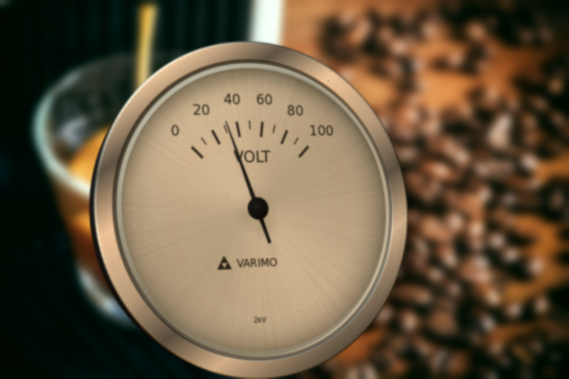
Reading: value=30 unit=V
